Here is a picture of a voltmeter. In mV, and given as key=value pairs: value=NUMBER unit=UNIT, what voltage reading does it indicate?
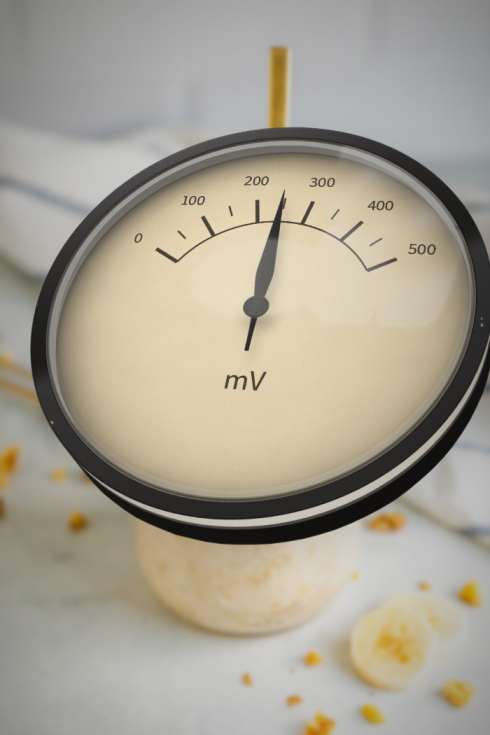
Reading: value=250 unit=mV
